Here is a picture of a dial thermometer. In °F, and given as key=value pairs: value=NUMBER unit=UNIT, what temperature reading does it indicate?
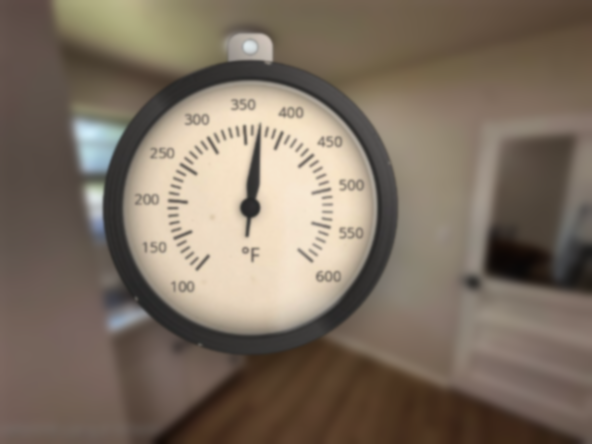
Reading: value=370 unit=°F
